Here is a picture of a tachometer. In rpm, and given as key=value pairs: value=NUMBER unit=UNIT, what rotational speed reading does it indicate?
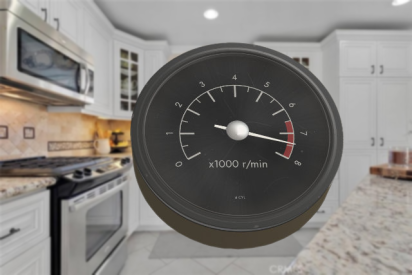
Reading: value=7500 unit=rpm
